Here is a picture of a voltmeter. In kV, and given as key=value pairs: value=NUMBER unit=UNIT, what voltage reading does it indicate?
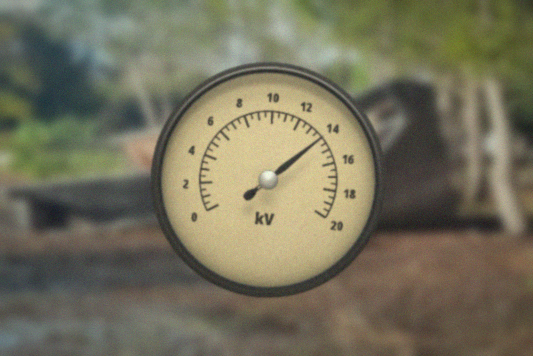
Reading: value=14 unit=kV
